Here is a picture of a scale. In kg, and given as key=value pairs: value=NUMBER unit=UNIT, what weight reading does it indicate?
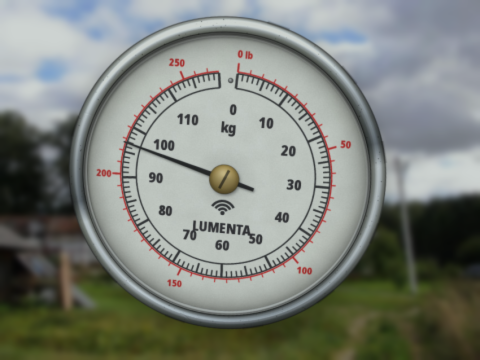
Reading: value=97 unit=kg
